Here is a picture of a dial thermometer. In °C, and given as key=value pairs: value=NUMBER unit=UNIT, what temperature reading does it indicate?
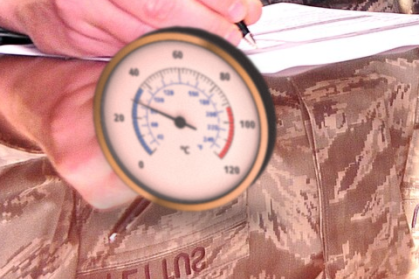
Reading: value=30 unit=°C
